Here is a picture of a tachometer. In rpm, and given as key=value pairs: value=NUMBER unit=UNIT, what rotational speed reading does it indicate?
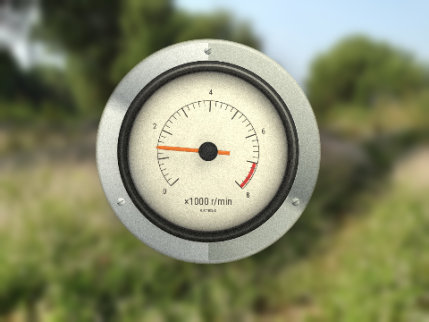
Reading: value=1400 unit=rpm
